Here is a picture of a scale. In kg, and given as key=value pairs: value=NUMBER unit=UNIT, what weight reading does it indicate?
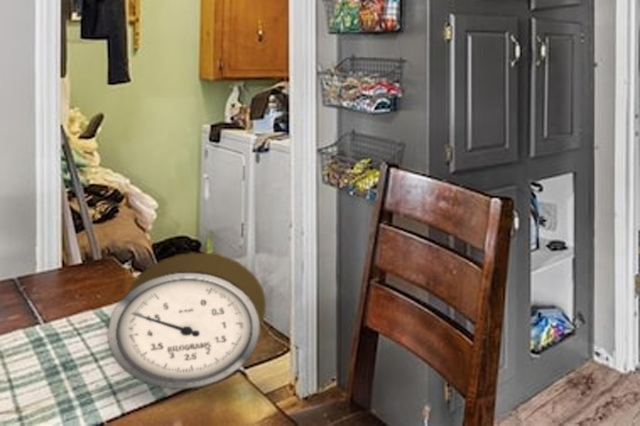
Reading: value=4.5 unit=kg
